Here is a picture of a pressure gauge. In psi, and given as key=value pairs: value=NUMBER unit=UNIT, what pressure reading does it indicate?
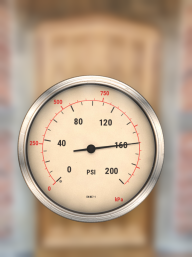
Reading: value=160 unit=psi
